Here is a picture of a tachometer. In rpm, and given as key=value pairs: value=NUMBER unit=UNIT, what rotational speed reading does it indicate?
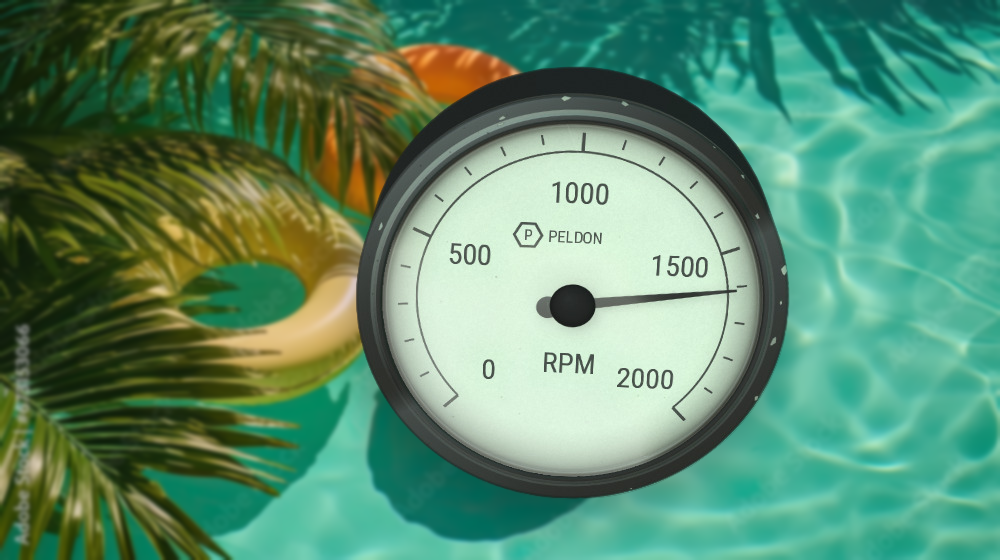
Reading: value=1600 unit=rpm
